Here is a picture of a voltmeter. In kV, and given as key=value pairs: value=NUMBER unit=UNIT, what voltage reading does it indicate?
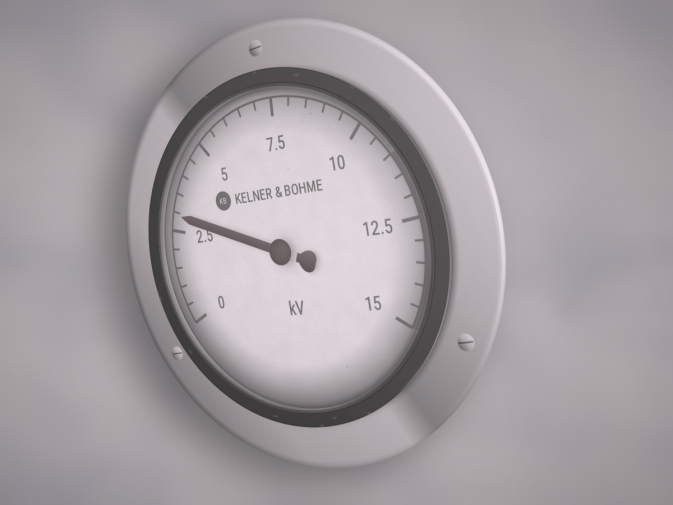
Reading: value=3 unit=kV
